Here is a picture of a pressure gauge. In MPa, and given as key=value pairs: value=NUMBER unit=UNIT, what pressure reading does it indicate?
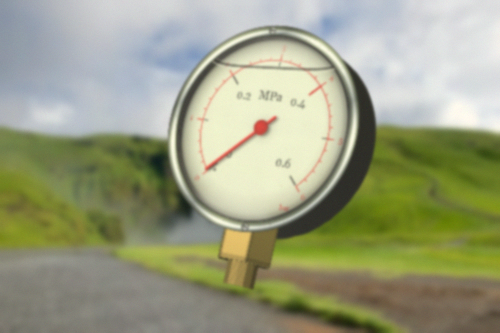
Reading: value=0 unit=MPa
